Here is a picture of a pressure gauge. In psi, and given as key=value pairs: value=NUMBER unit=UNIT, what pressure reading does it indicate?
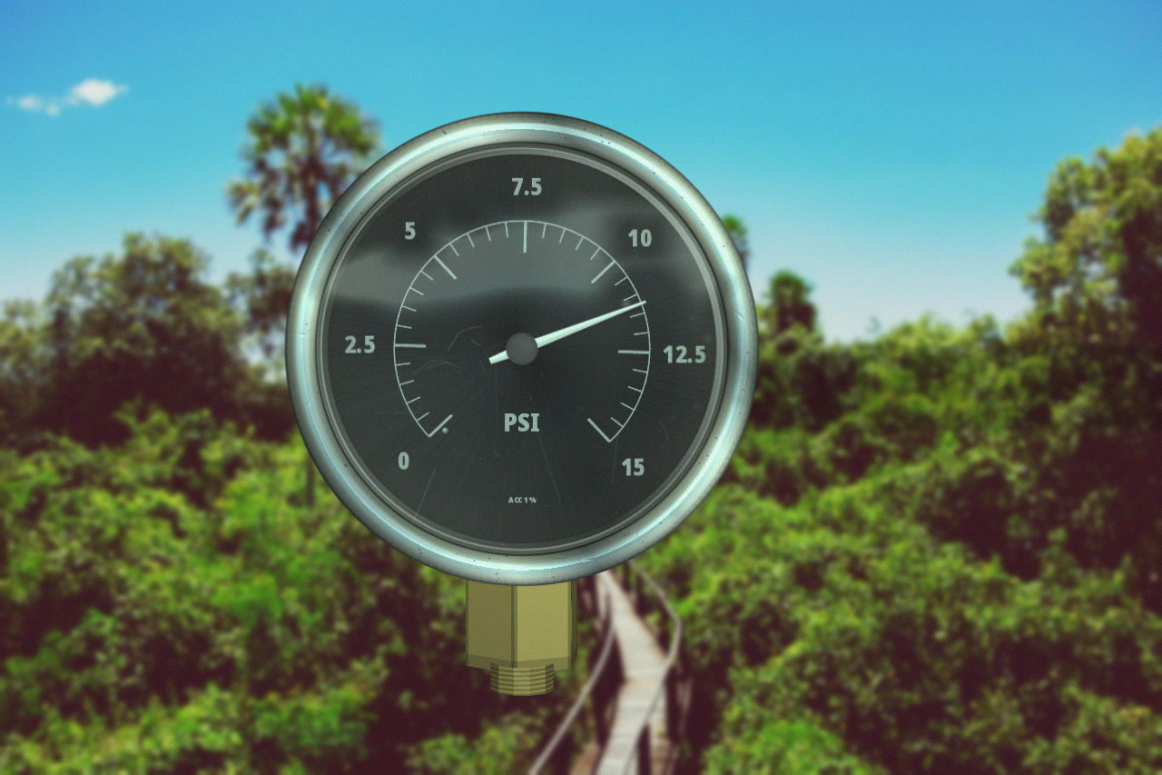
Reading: value=11.25 unit=psi
